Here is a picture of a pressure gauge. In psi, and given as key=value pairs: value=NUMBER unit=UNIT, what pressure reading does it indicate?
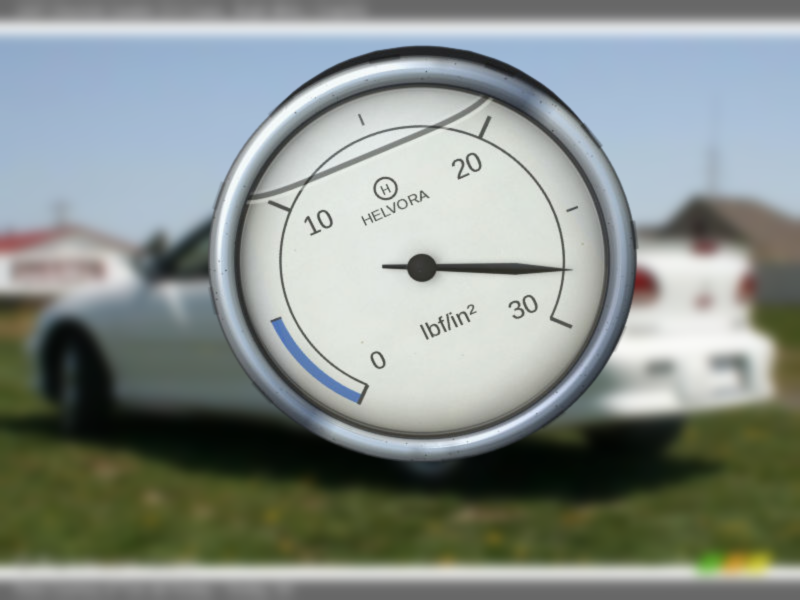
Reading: value=27.5 unit=psi
